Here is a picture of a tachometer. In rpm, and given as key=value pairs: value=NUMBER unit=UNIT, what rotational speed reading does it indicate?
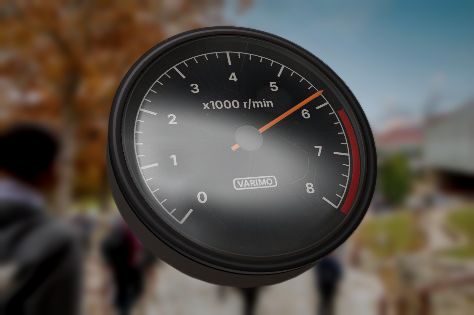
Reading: value=5800 unit=rpm
